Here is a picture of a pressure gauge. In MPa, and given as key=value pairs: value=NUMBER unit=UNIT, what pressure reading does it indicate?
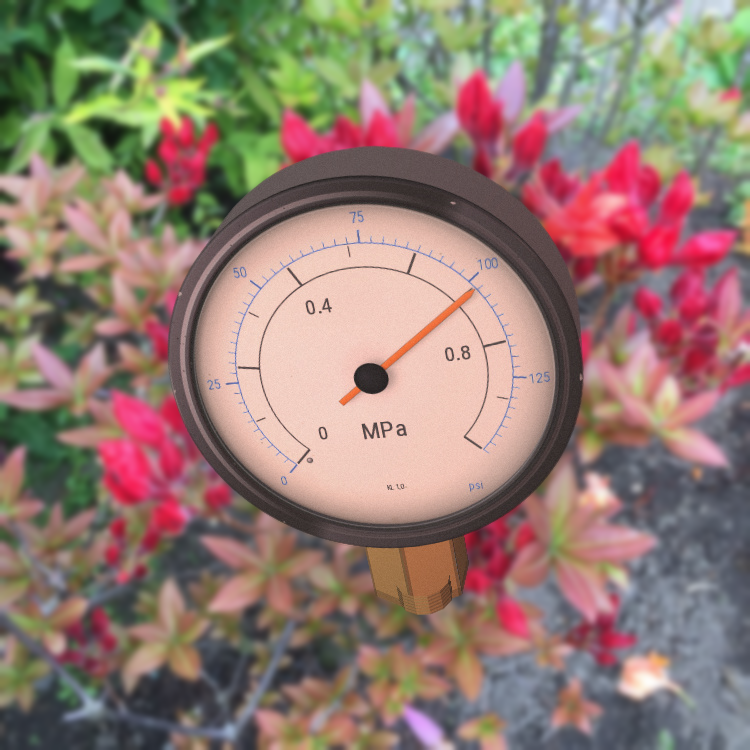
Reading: value=0.7 unit=MPa
